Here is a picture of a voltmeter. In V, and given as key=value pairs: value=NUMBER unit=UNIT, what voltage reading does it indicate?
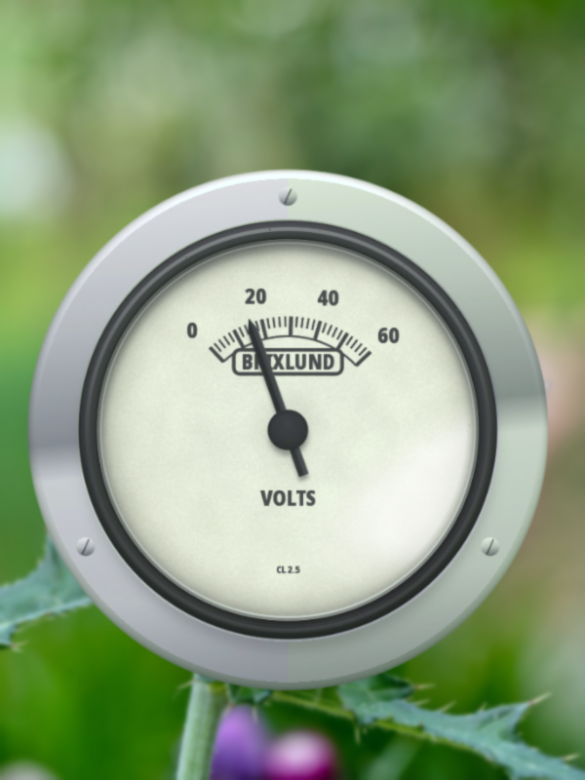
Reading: value=16 unit=V
